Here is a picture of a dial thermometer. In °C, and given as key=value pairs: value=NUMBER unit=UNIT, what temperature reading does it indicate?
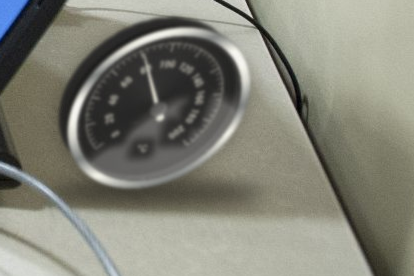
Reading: value=80 unit=°C
